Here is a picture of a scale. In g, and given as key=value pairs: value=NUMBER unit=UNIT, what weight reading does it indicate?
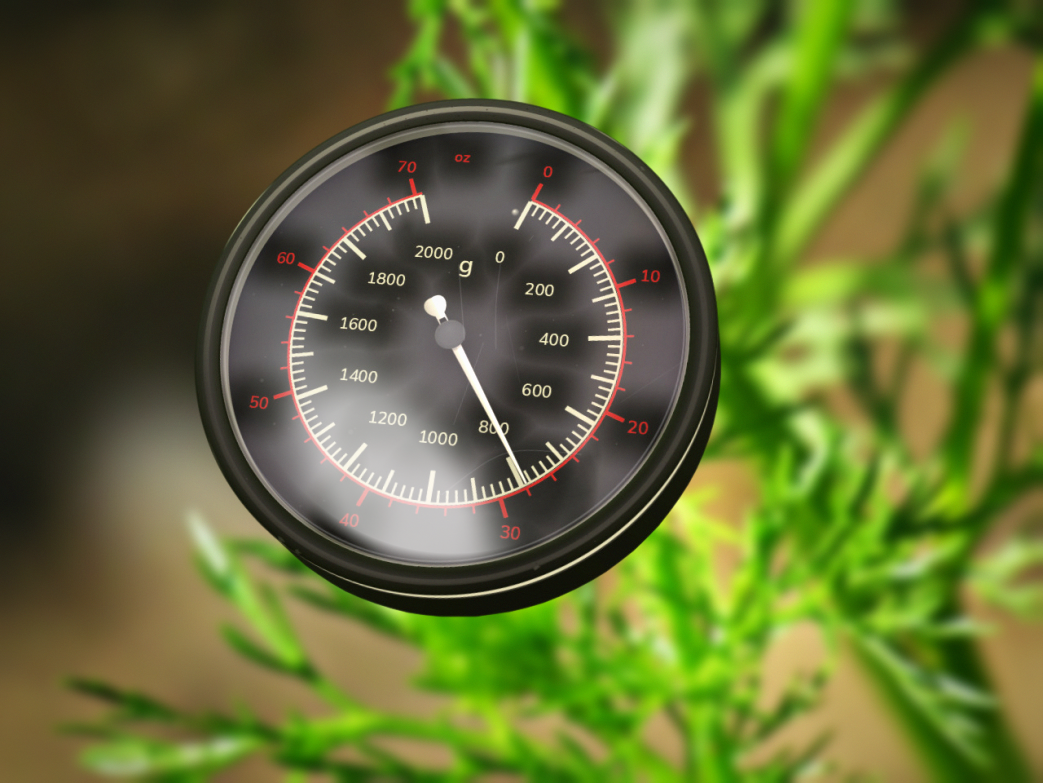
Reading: value=790 unit=g
